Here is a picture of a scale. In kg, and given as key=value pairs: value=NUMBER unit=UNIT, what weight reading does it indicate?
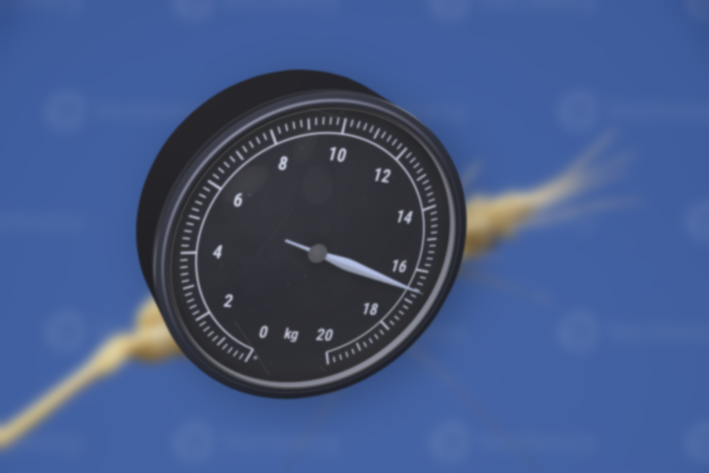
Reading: value=16.6 unit=kg
